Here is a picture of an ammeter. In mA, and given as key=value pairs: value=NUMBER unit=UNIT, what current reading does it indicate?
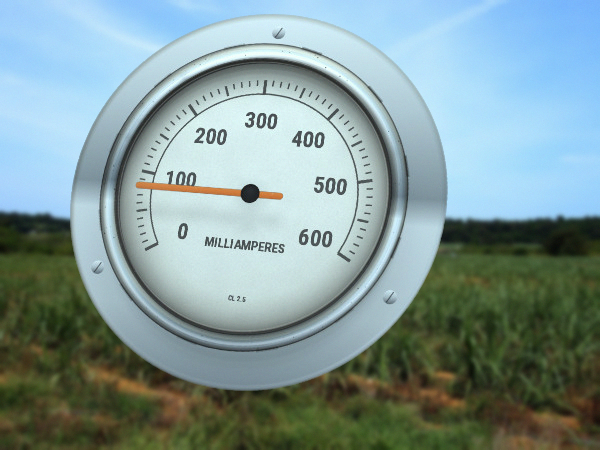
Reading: value=80 unit=mA
